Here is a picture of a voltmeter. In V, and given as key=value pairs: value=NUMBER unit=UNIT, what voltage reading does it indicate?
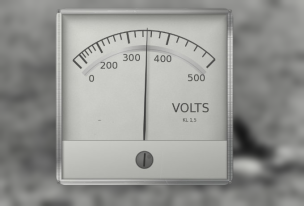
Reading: value=350 unit=V
